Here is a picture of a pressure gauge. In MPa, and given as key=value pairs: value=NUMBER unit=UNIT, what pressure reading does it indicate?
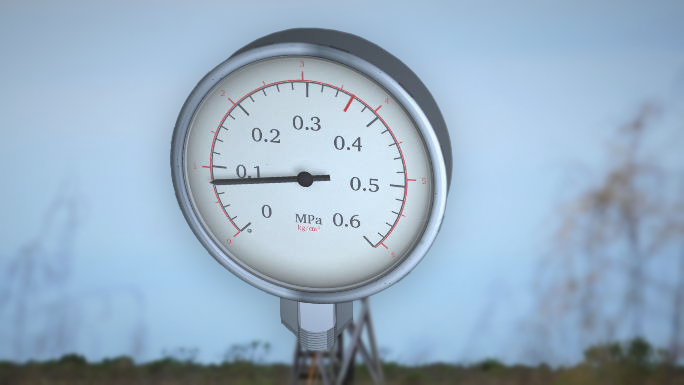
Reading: value=0.08 unit=MPa
